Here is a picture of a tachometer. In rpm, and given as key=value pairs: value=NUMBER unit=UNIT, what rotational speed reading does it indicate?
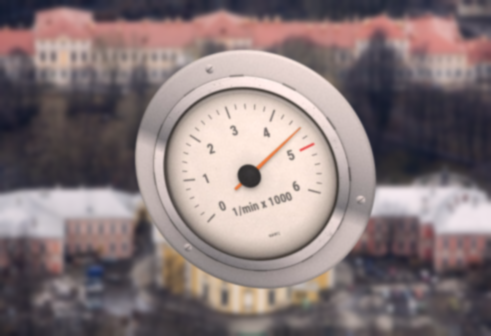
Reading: value=4600 unit=rpm
